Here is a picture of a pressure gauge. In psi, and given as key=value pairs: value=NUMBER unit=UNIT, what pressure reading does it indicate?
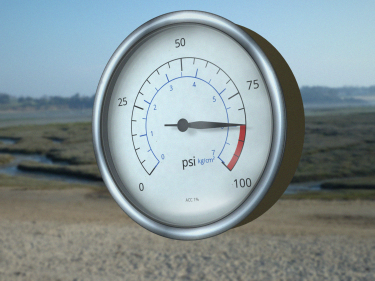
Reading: value=85 unit=psi
